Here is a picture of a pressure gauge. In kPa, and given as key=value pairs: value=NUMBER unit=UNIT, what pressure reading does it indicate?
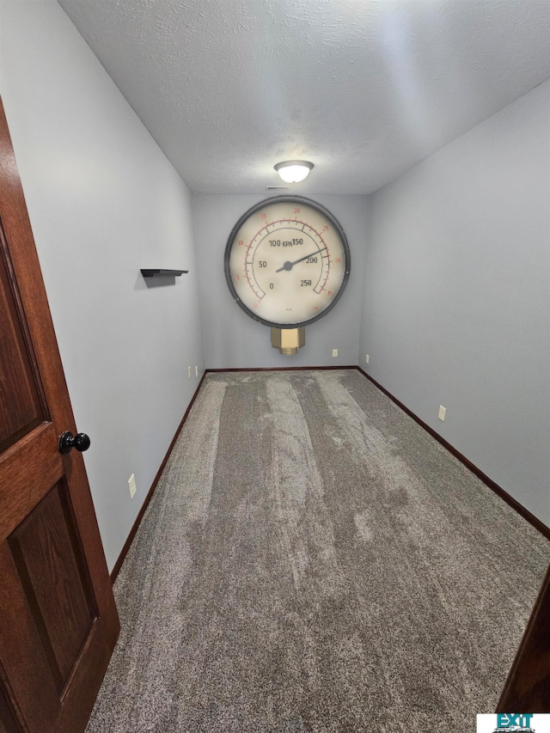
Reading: value=190 unit=kPa
